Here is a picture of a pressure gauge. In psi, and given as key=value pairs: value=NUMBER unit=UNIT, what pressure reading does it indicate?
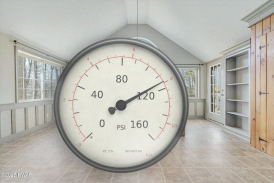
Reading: value=115 unit=psi
